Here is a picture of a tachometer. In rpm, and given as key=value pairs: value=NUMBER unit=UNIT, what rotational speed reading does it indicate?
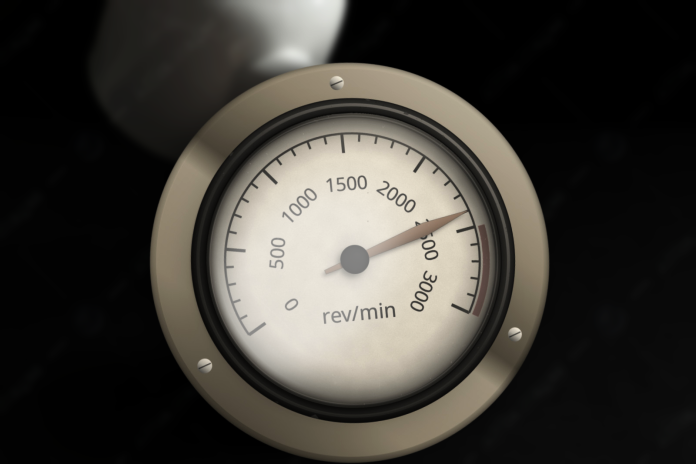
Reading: value=2400 unit=rpm
